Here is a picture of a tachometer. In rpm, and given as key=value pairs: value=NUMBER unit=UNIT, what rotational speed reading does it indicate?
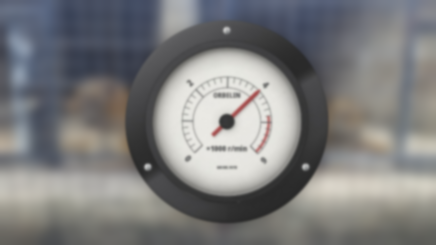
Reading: value=4000 unit=rpm
